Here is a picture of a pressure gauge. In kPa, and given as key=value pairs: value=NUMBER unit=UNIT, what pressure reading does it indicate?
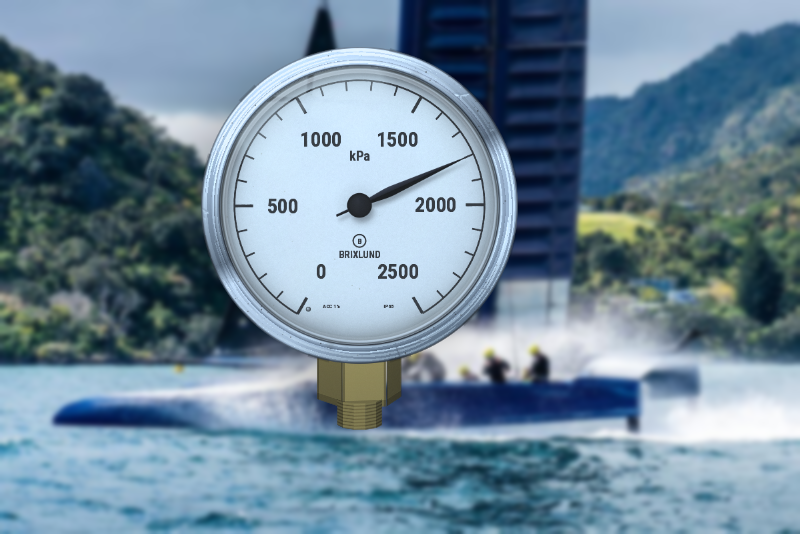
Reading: value=1800 unit=kPa
